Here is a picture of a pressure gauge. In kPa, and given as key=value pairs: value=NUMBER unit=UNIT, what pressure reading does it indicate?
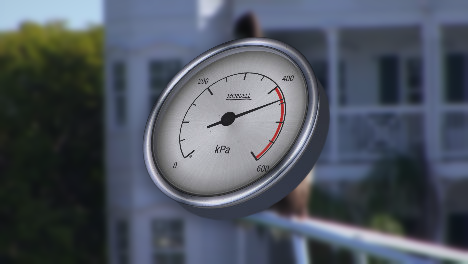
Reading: value=450 unit=kPa
